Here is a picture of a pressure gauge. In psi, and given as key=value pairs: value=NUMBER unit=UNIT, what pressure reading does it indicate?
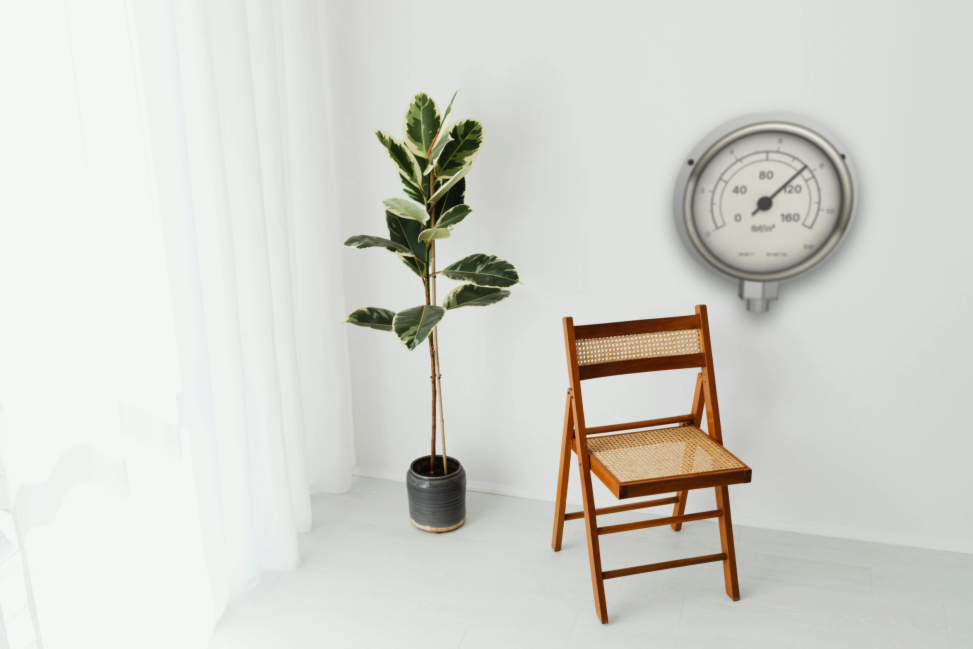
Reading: value=110 unit=psi
